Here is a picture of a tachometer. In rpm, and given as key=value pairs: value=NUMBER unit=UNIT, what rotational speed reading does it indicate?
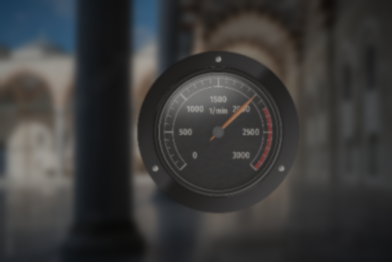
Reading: value=2000 unit=rpm
